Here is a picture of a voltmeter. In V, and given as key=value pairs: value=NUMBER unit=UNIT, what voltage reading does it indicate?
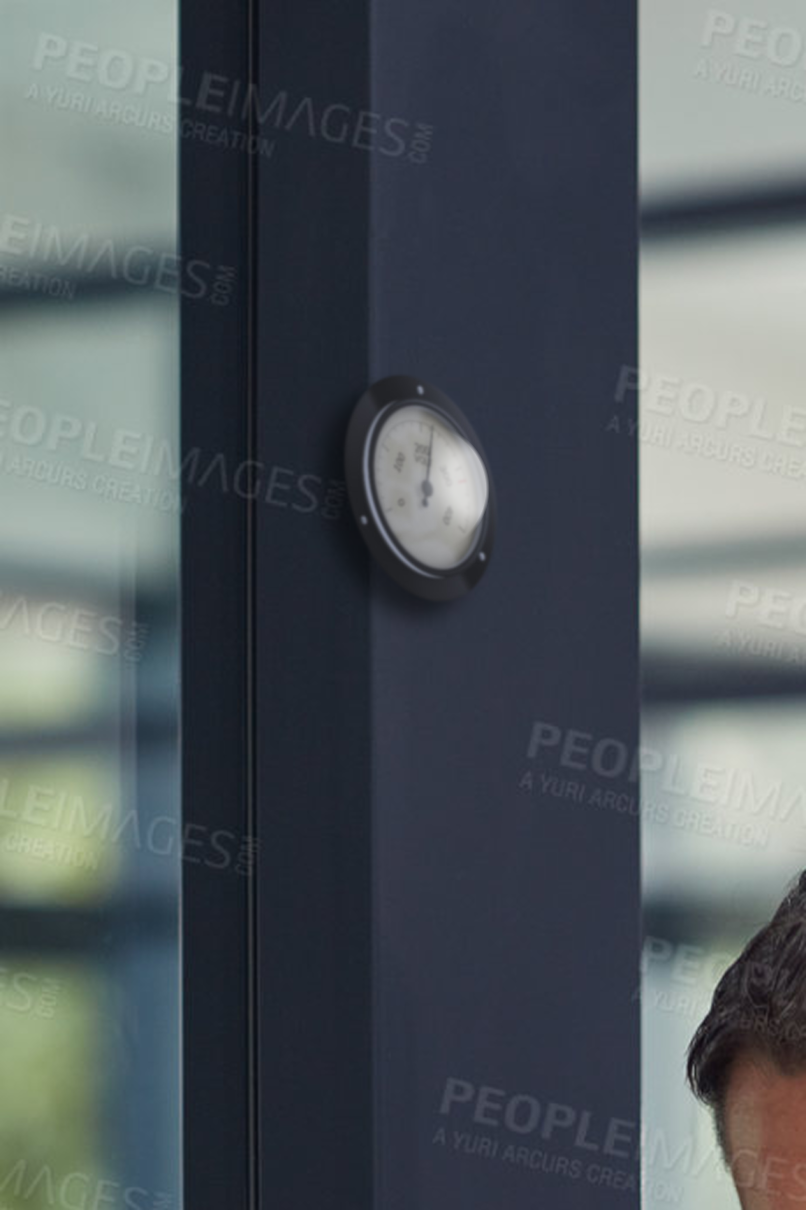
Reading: value=220 unit=V
